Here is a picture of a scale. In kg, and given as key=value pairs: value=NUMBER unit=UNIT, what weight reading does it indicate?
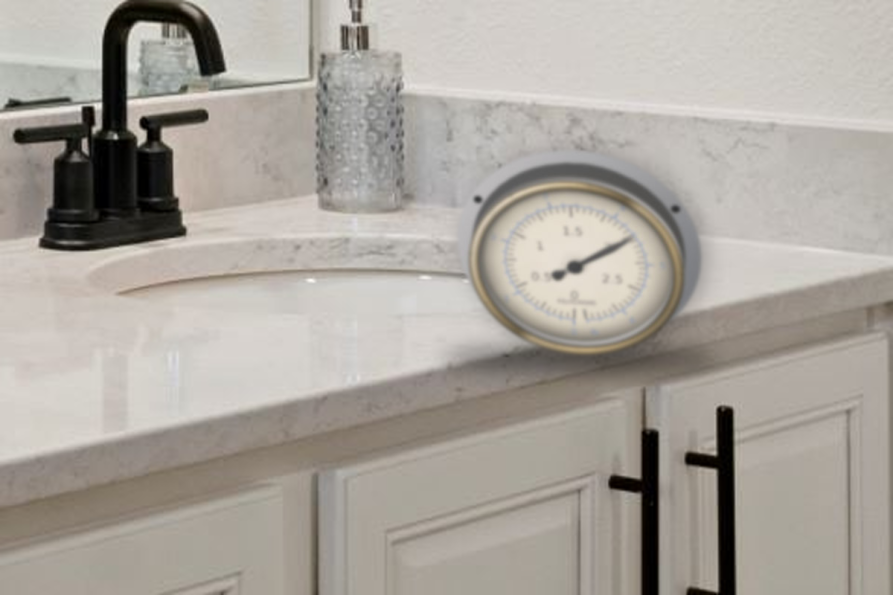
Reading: value=2 unit=kg
